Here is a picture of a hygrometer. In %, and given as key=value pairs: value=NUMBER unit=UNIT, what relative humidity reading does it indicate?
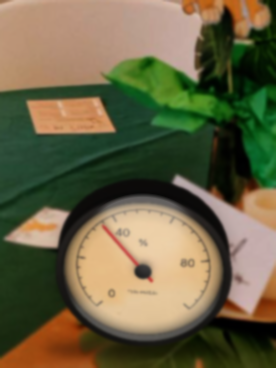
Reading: value=36 unit=%
